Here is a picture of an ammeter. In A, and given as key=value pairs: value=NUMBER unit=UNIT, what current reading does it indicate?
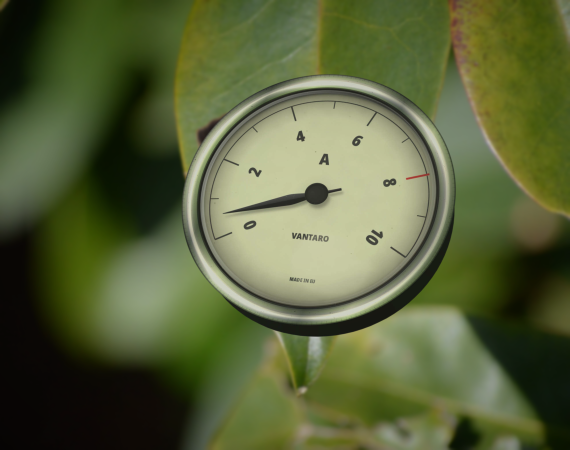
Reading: value=0.5 unit=A
